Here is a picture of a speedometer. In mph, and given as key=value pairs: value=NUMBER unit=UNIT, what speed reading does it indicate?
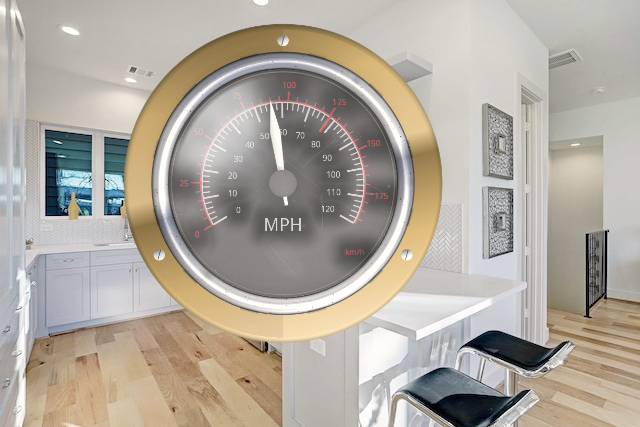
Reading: value=56 unit=mph
